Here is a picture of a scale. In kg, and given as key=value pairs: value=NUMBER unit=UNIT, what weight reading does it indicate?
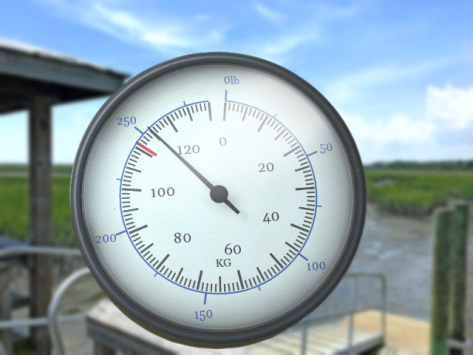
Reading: value=115 unit=kg
